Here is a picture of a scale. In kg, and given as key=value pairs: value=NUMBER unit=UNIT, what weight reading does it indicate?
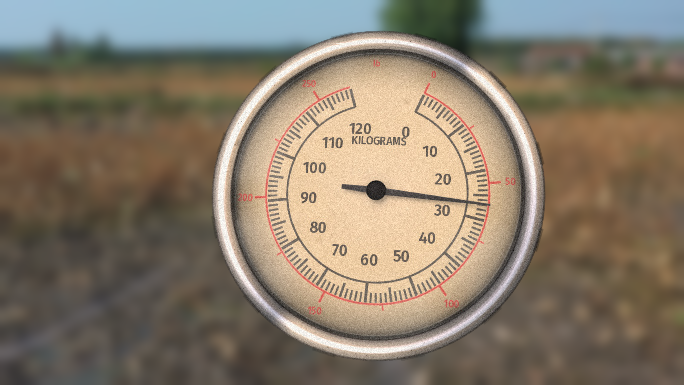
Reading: value=27 unit=kg
